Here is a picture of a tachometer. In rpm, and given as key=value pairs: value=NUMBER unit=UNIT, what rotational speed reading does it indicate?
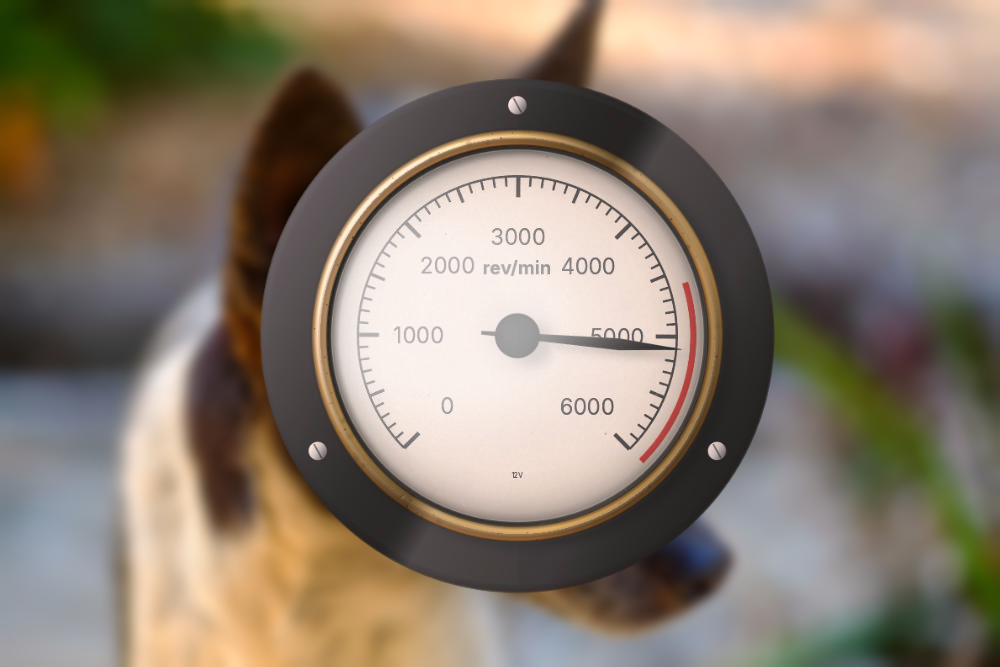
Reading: value=5100 unit=rpm
